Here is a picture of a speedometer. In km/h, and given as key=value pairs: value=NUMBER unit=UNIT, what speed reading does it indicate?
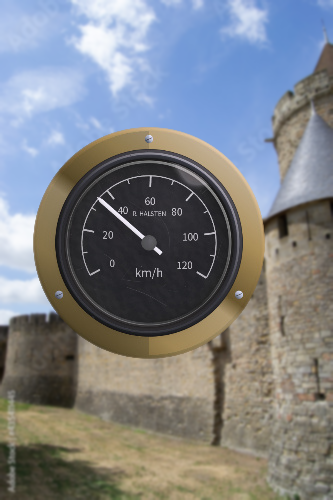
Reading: value=35 unit=km/h
